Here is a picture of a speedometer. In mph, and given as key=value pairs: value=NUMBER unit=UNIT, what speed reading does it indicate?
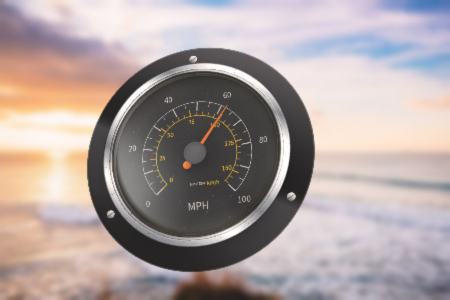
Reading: value=62.5 unit=mph
